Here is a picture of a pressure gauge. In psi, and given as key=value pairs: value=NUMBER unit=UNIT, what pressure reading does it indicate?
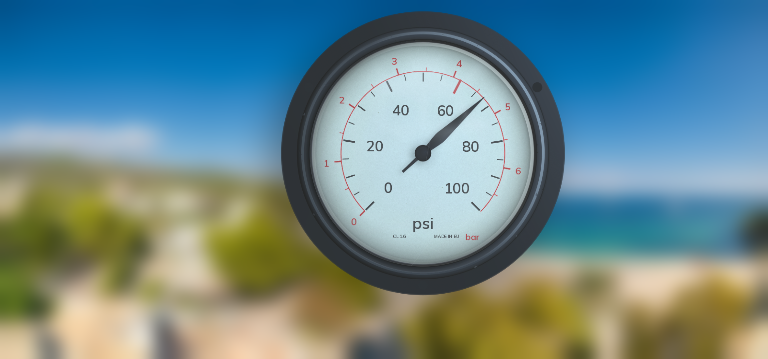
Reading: value=67.5 unit=psi
